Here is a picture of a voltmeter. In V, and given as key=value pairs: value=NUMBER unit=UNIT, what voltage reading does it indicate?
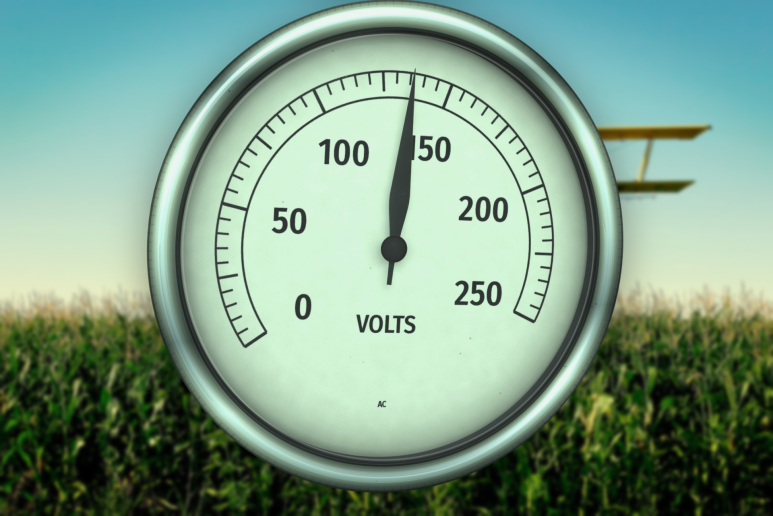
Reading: value=135 unit=V
